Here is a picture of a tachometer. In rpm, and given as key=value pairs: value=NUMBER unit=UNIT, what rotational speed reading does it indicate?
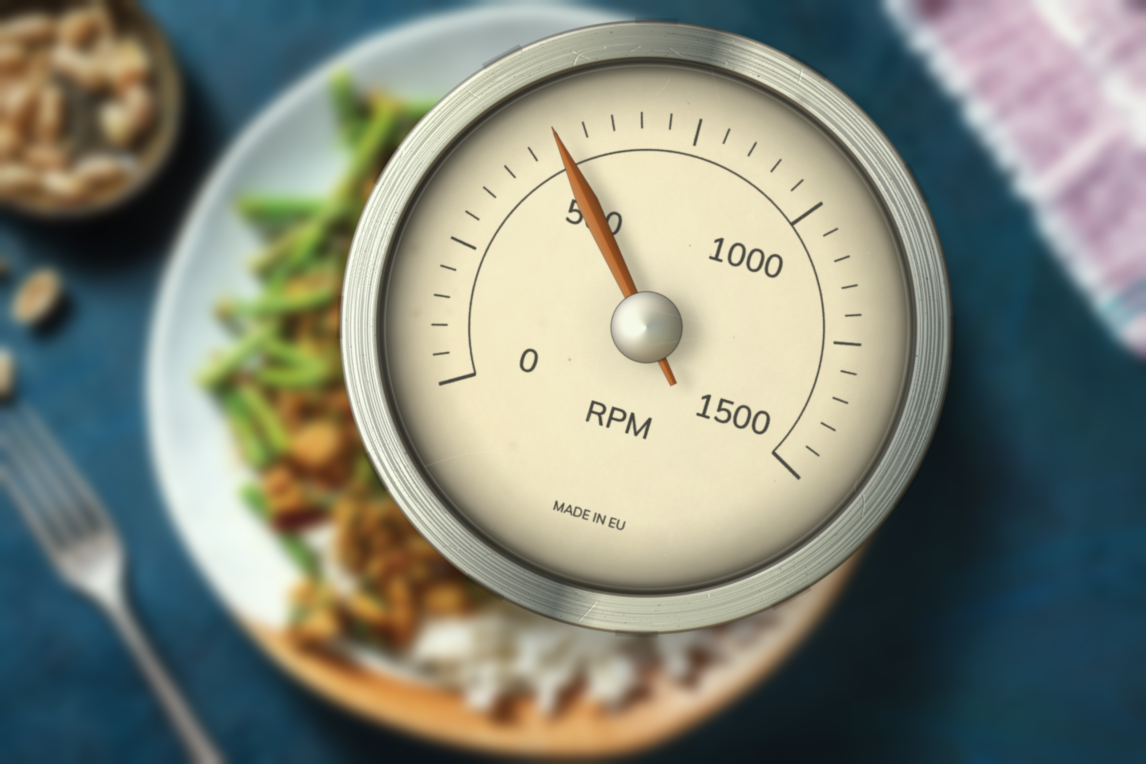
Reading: value=500 unit=rpm
